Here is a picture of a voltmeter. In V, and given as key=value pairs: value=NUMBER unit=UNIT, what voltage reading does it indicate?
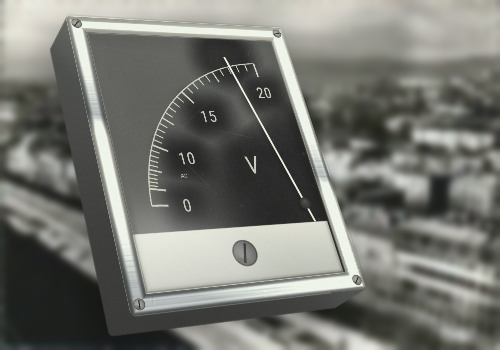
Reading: value=18.5 unit=V
